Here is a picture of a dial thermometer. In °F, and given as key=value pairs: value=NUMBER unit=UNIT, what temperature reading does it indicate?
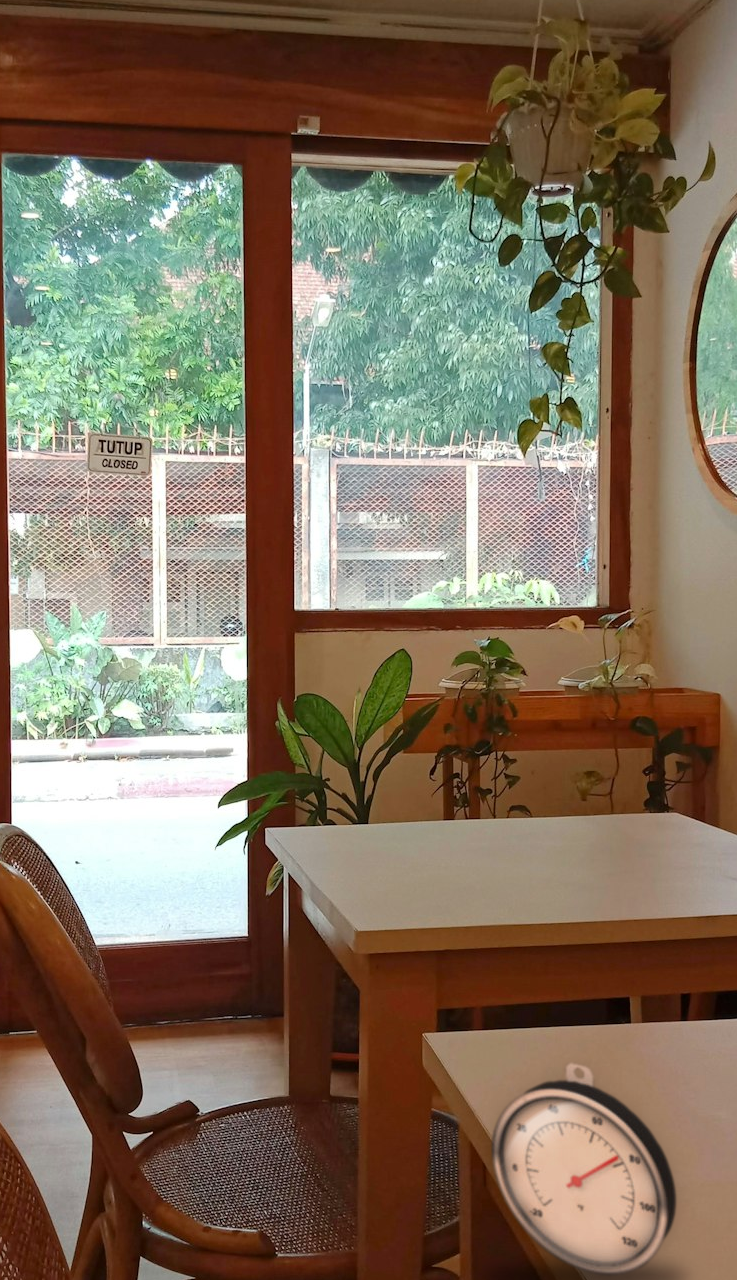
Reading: value=76 unit=°F
